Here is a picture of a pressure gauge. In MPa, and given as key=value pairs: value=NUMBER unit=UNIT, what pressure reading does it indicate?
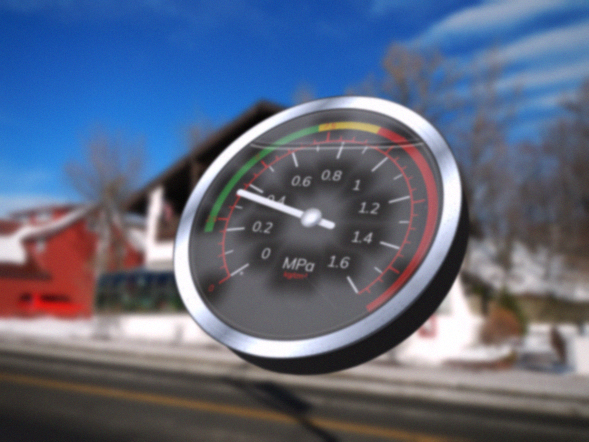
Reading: value=0.35 unit=MPa
